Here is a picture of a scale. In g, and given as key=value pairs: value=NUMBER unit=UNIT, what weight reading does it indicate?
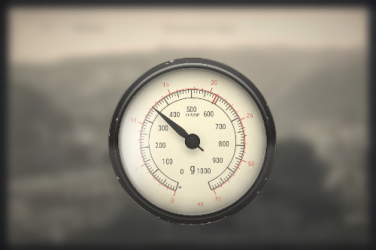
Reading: value=350 unit=g
